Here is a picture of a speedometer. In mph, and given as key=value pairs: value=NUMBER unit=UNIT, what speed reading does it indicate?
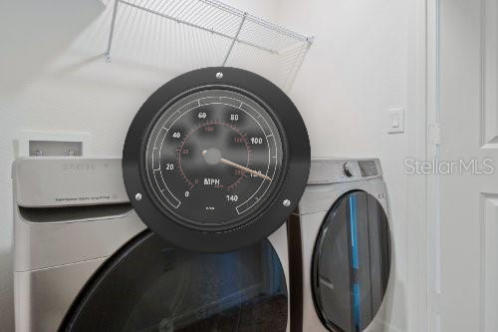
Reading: value=120 unit=mph
